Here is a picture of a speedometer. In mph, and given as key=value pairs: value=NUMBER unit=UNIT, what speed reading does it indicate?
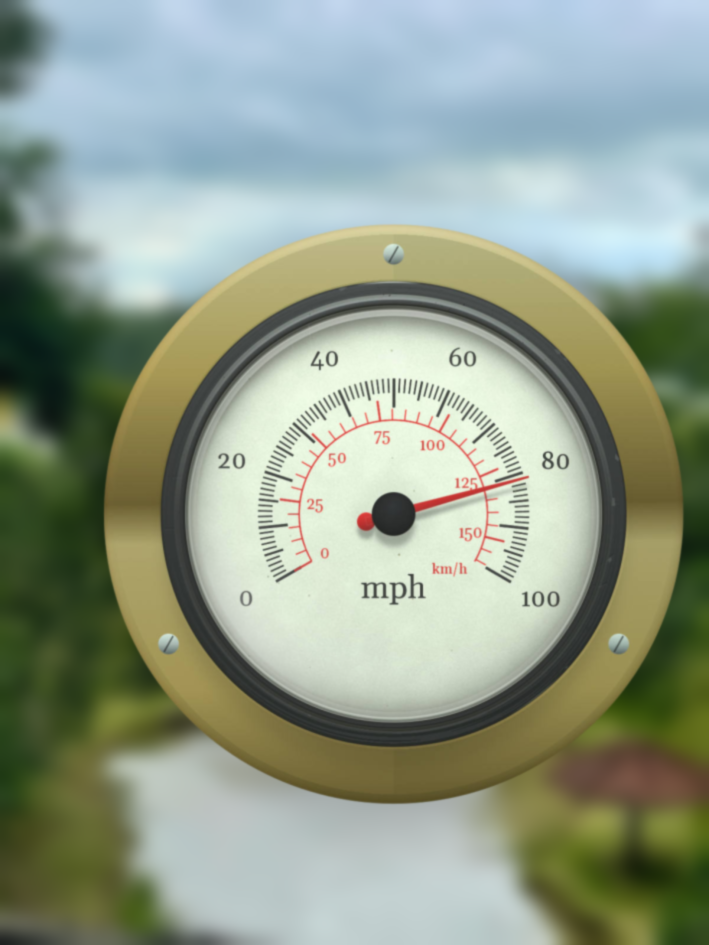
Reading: value=81 unit=mph
